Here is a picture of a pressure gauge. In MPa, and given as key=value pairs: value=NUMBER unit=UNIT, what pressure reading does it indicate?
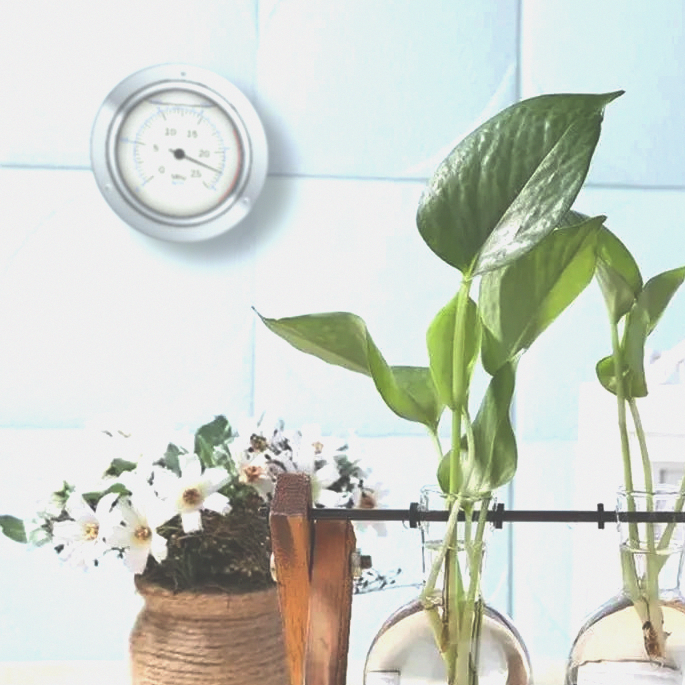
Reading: value=22.5 unit=MPa
